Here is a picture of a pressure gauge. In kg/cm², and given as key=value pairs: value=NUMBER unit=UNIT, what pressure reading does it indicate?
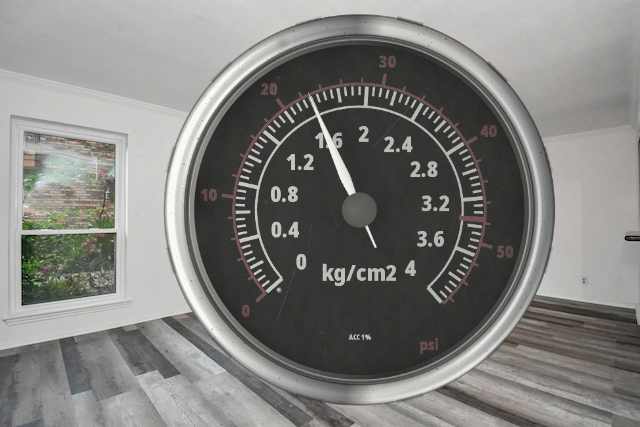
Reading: value=1.6 unit=kg/cm²
